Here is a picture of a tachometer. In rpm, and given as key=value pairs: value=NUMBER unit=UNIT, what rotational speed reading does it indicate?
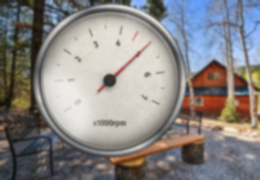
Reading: value=5000 unit=rpm
